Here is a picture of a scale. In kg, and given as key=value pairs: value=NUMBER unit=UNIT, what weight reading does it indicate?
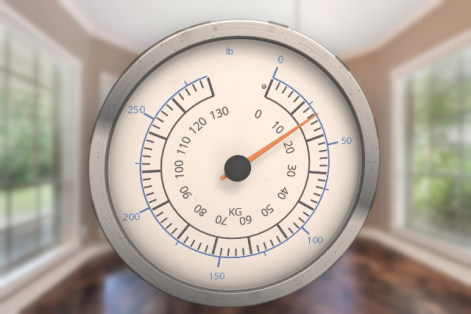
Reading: value=14 unit=kg
